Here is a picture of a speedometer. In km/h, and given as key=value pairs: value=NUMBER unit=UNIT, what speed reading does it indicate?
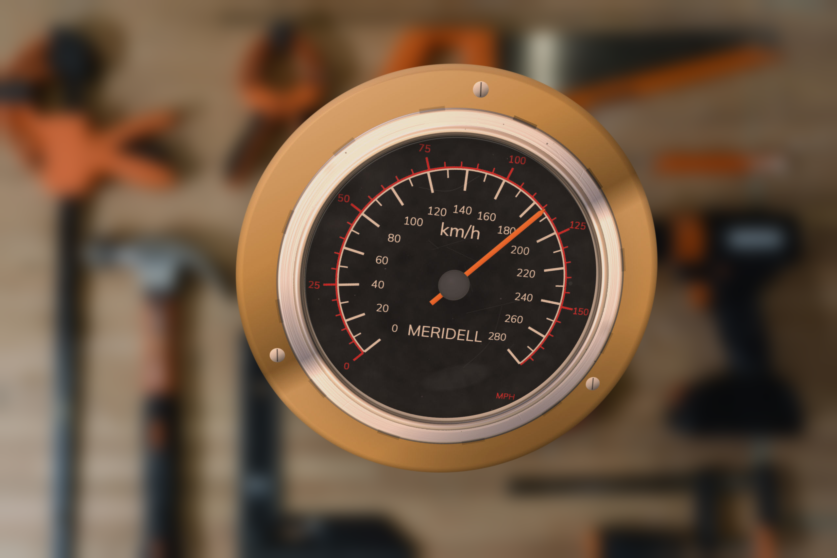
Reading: value=185 unit=km/h
